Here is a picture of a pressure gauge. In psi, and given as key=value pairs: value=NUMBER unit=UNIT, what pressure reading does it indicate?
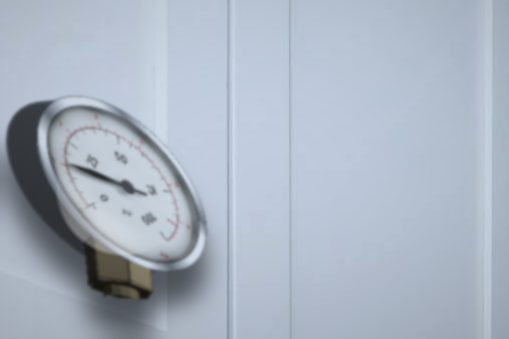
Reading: value=15 unit=psi
